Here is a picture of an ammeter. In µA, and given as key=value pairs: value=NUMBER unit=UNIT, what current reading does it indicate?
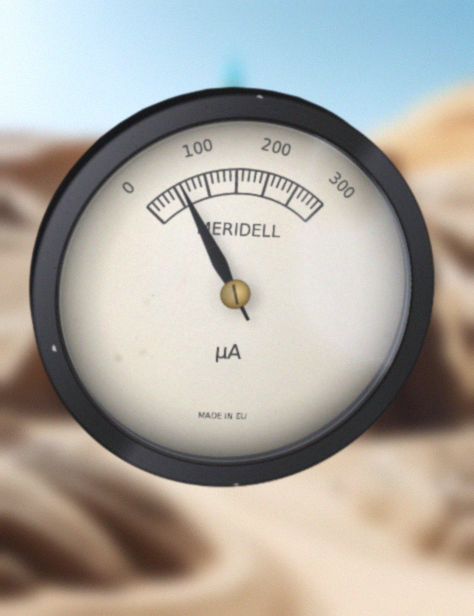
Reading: value=60 unit=µA
